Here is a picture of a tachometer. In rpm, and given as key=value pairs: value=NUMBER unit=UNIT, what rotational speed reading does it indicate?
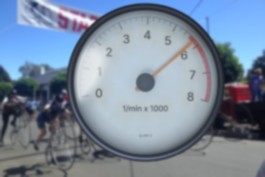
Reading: value=5800 unit=rpm
